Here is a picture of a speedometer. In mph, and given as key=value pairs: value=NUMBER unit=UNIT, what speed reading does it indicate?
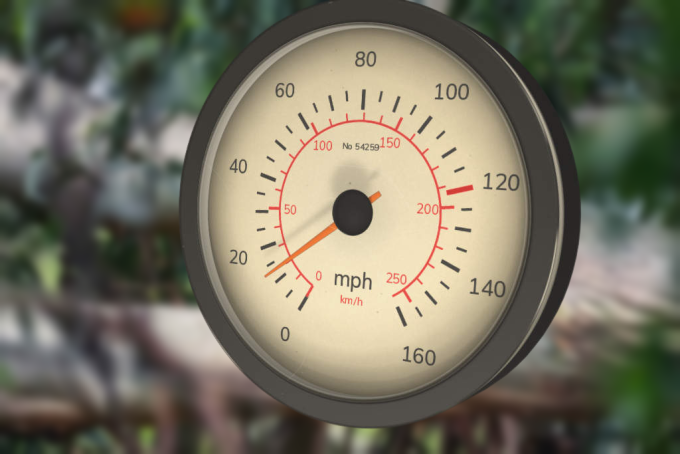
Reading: value=12.5 unit=mph
